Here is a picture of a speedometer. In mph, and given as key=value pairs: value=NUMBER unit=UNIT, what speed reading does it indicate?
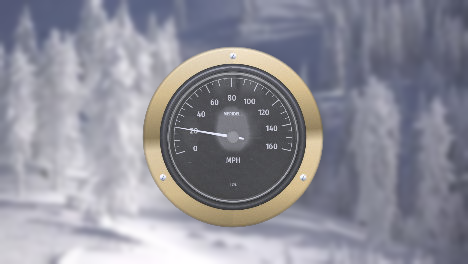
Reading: value=20 unit=mph
